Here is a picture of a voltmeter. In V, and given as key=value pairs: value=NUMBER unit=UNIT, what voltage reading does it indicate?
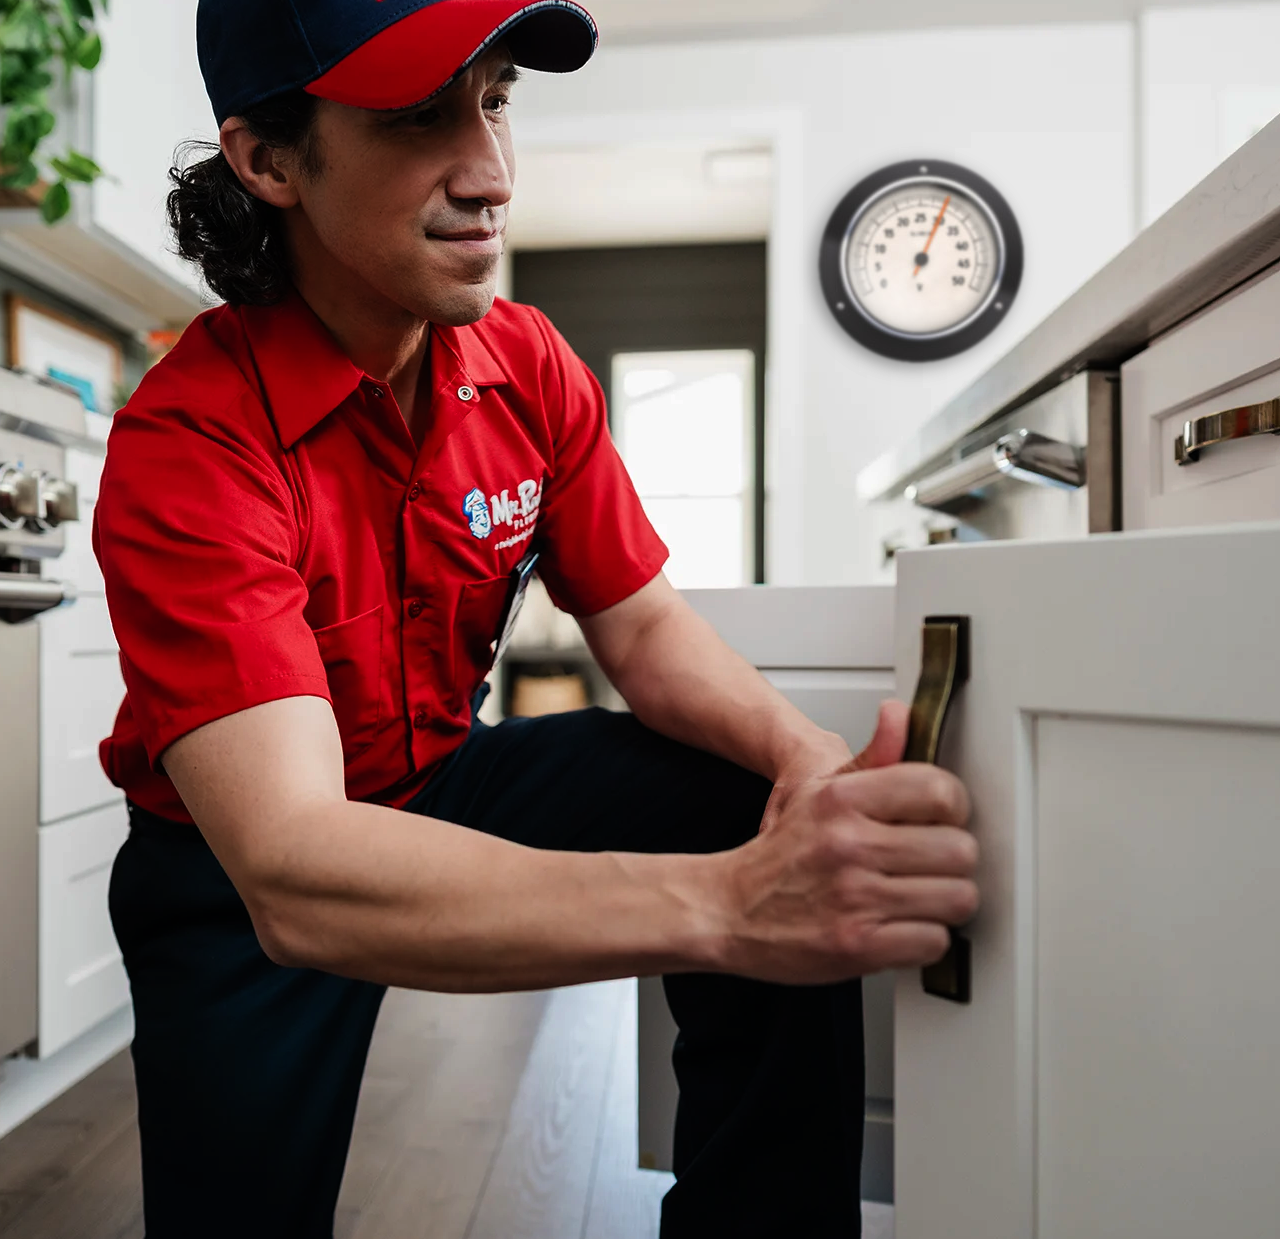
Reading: value=30 unit=V
